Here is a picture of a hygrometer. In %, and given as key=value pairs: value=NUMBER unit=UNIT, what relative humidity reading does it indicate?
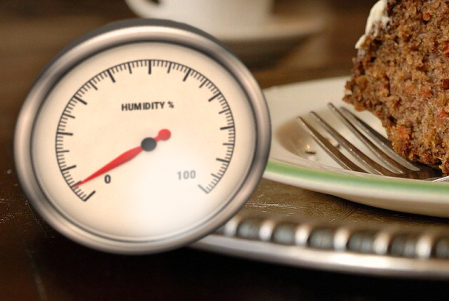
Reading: value=5 unit=%
